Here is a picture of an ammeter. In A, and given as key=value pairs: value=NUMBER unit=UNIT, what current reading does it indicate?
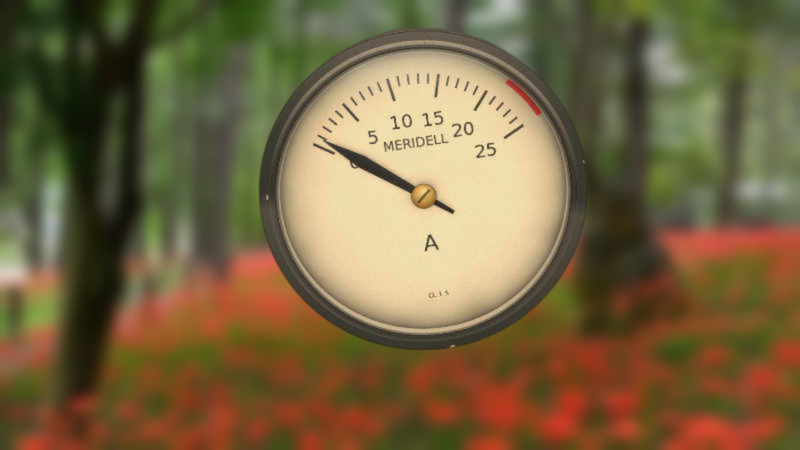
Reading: value=1 unit=A
